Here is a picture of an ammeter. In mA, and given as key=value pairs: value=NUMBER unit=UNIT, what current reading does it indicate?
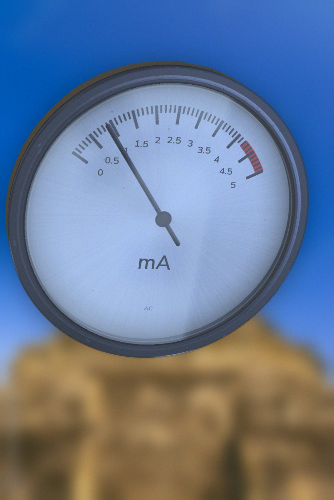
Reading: value=0.9 unit=mA
